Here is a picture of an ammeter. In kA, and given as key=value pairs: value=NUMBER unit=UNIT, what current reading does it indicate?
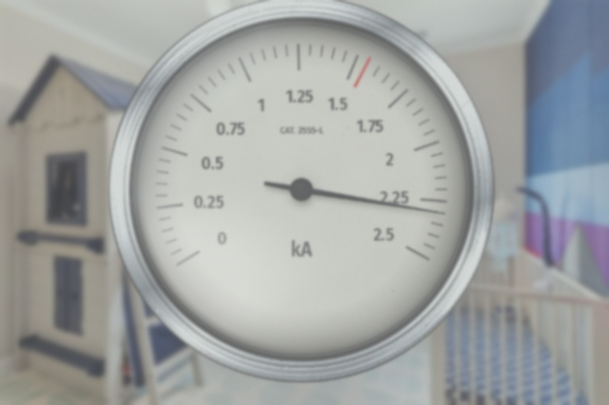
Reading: value=2.3 unit=kA
